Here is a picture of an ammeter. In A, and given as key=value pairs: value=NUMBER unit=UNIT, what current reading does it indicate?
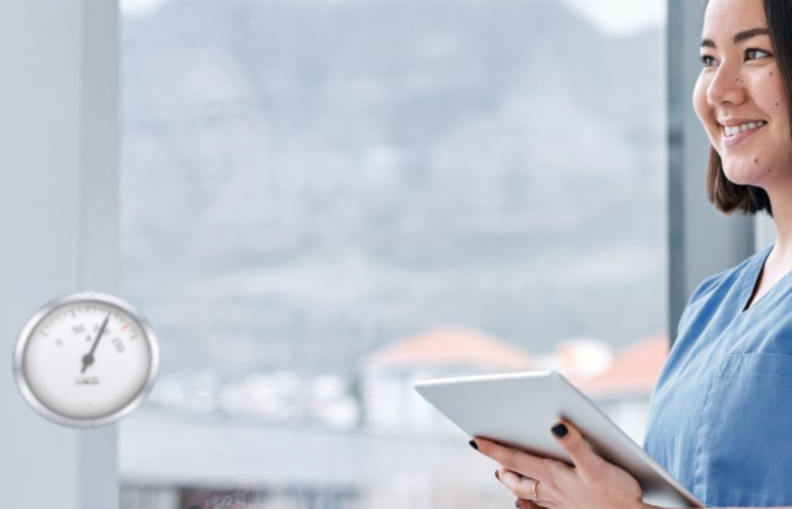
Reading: value=100 unit=A
